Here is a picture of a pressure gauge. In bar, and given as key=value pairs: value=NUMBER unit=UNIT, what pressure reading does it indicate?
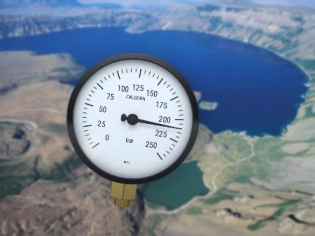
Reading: value=210 unit=bar
